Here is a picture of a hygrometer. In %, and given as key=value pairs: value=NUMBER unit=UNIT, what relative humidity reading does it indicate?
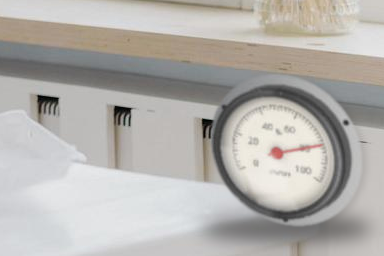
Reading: value=80 unit=%
